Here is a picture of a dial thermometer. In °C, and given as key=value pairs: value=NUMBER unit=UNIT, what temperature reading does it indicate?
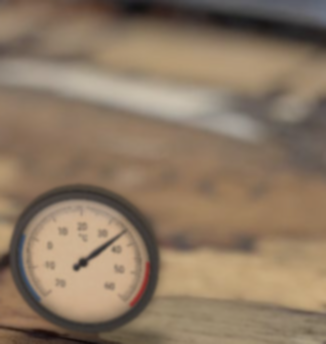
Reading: value=35 unit=°C
